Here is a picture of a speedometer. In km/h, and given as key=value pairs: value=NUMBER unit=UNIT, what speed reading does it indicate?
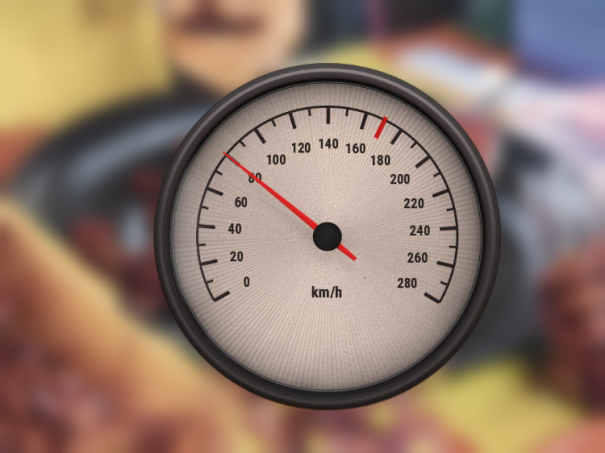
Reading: value=80 unit=km/h
